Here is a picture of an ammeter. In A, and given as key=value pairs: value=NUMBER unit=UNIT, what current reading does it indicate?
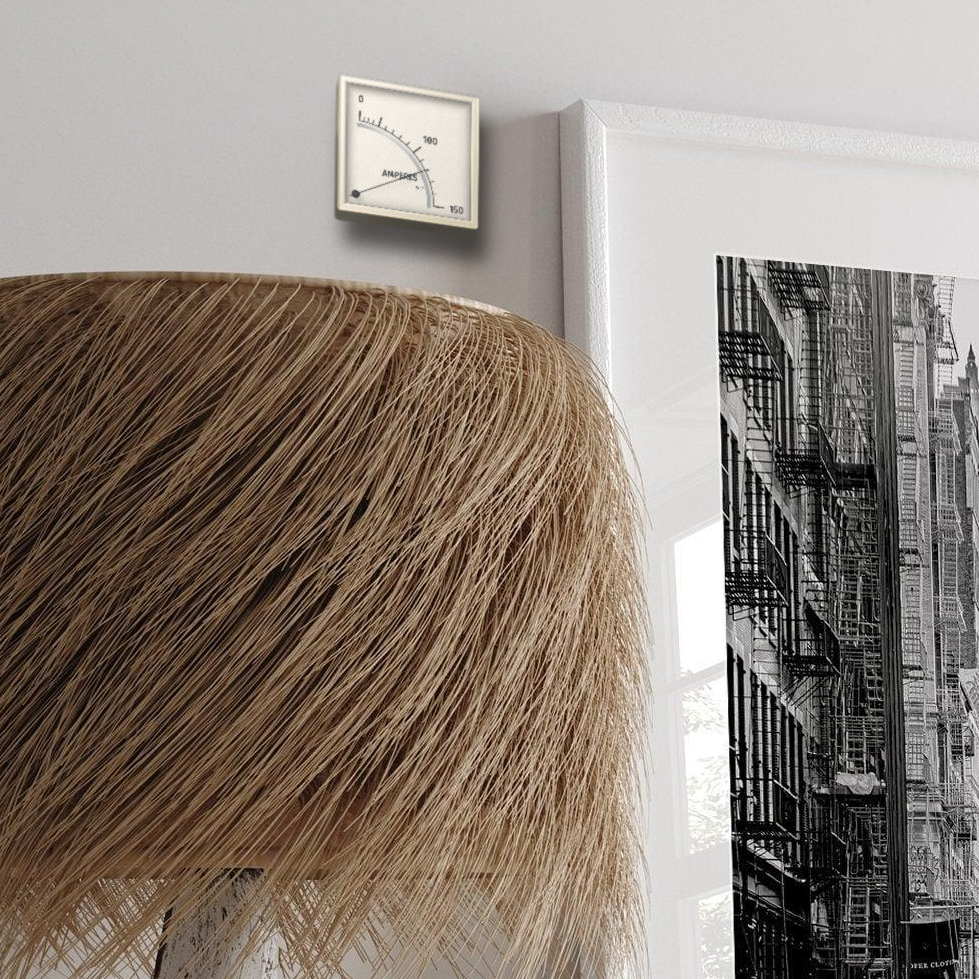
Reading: value=120 unit=A
